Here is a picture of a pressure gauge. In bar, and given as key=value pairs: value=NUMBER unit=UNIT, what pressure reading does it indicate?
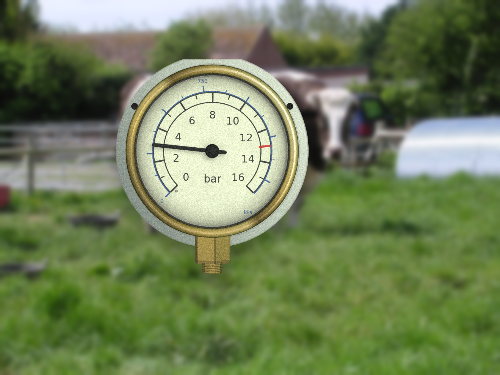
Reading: value=3 unit=bar
